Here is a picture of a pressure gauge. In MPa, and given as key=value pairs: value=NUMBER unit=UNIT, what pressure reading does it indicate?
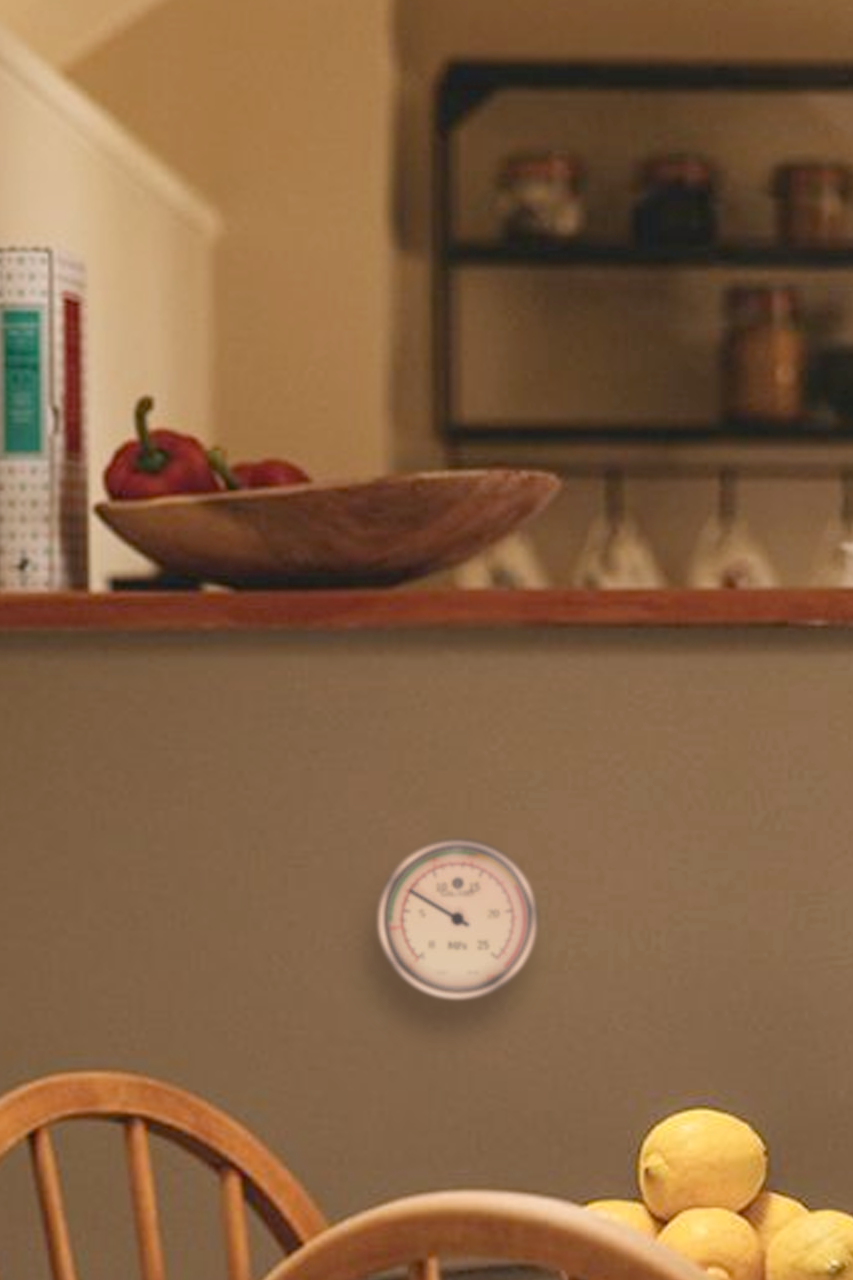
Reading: value=7 unit=MPa
